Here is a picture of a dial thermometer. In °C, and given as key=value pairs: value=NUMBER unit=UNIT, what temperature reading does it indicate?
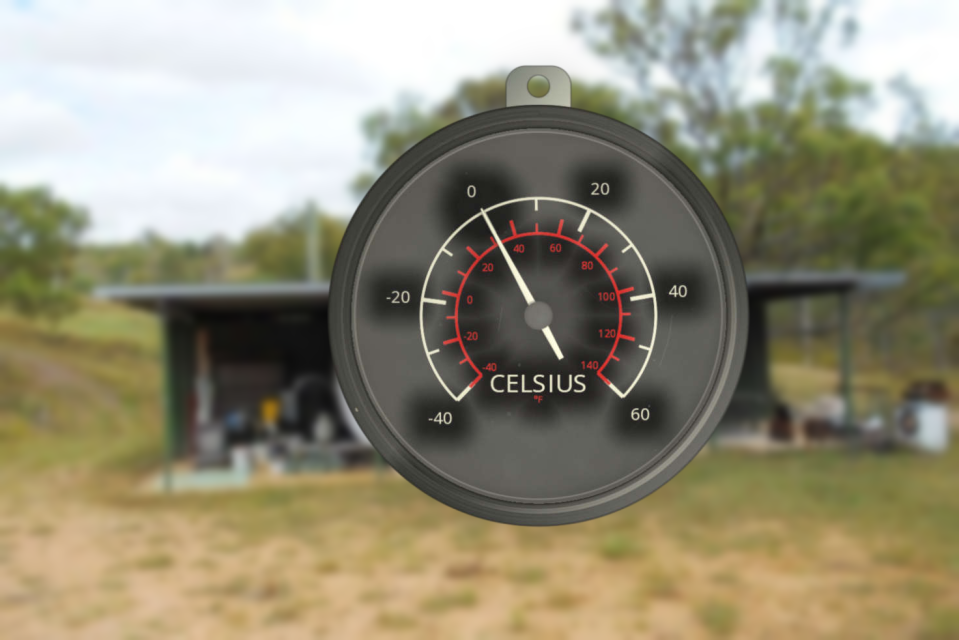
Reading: value=0 unit=°C
